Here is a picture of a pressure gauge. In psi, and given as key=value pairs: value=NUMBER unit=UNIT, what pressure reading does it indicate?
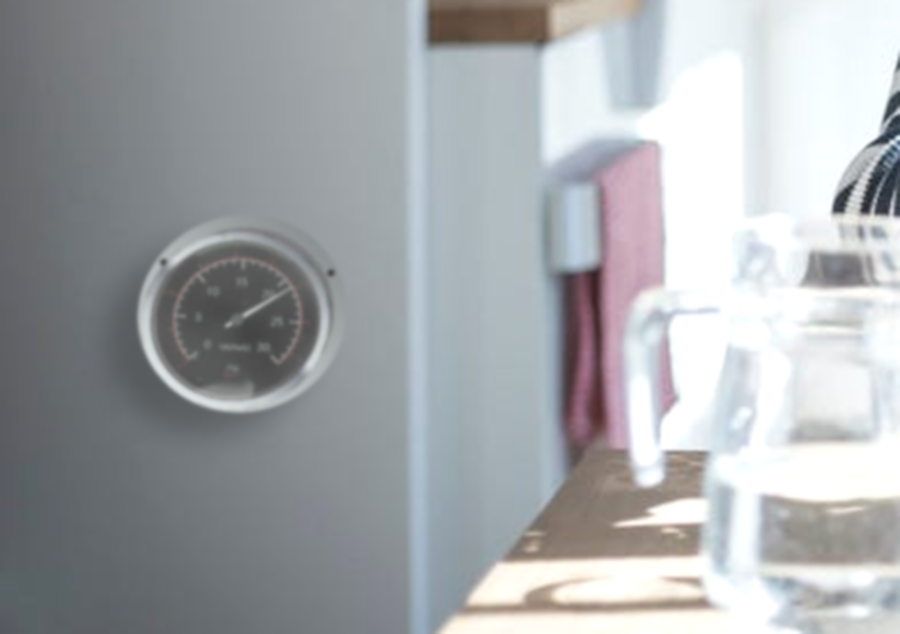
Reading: value=21 unit=psi
